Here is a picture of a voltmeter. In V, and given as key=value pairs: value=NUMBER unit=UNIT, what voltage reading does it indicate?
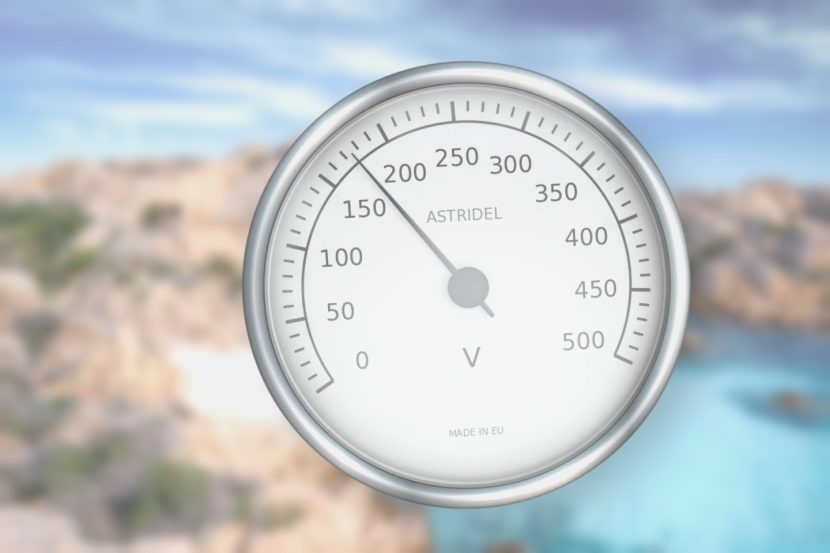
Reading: value=175 unit=V
